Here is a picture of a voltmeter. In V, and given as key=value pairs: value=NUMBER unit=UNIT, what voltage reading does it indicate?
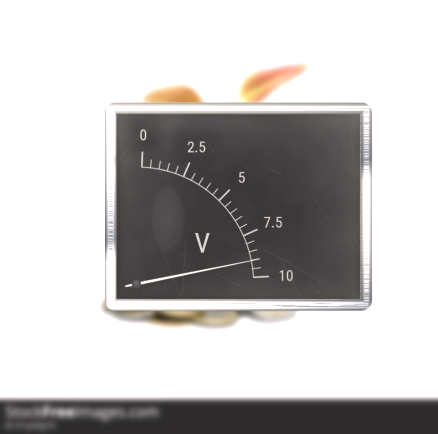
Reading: value=9 unit=V
